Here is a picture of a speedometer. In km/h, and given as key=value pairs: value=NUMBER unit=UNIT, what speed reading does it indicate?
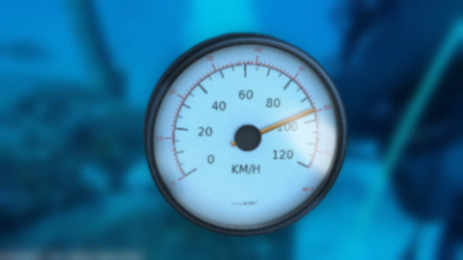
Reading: value=95 unit=km/h
